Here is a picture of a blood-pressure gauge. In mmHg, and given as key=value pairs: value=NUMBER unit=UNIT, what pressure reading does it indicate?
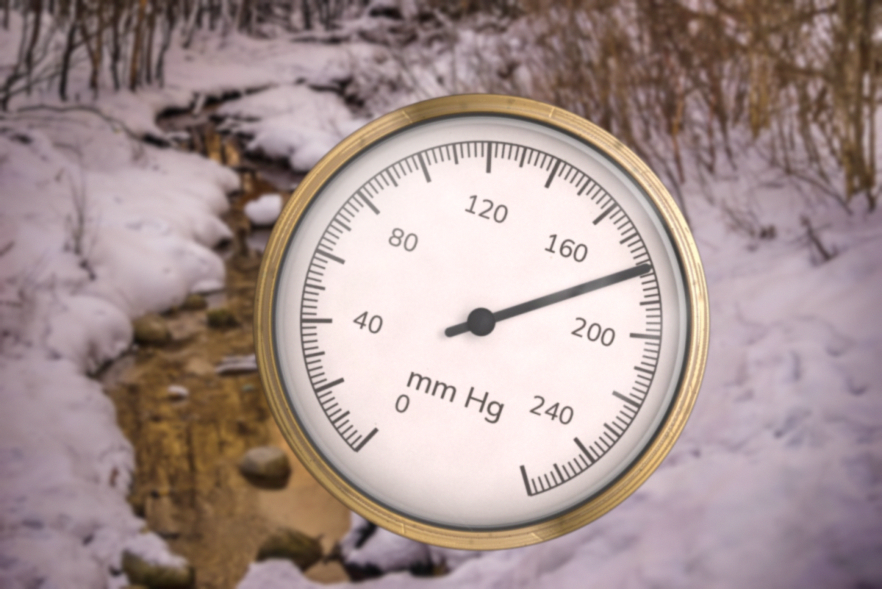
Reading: value=180 unit=mmHg
